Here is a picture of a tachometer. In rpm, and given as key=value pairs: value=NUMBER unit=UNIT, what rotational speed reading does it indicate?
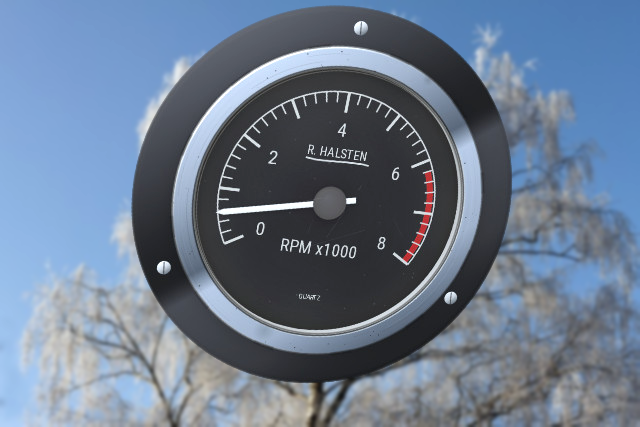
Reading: value=600 unit=rpm
